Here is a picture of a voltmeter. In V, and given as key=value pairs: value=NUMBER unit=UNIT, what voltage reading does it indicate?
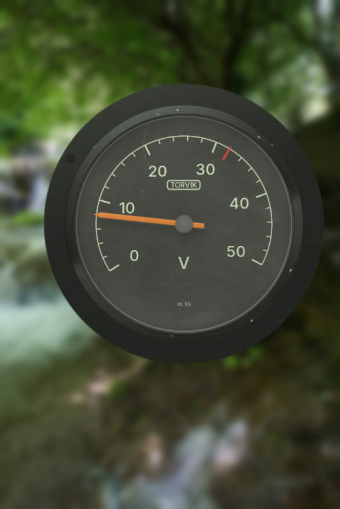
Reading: value=8 unit=V
